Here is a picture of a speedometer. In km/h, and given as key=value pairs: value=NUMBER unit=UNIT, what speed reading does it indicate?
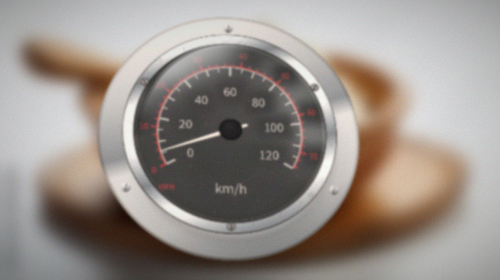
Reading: value=5 unit=km/h
